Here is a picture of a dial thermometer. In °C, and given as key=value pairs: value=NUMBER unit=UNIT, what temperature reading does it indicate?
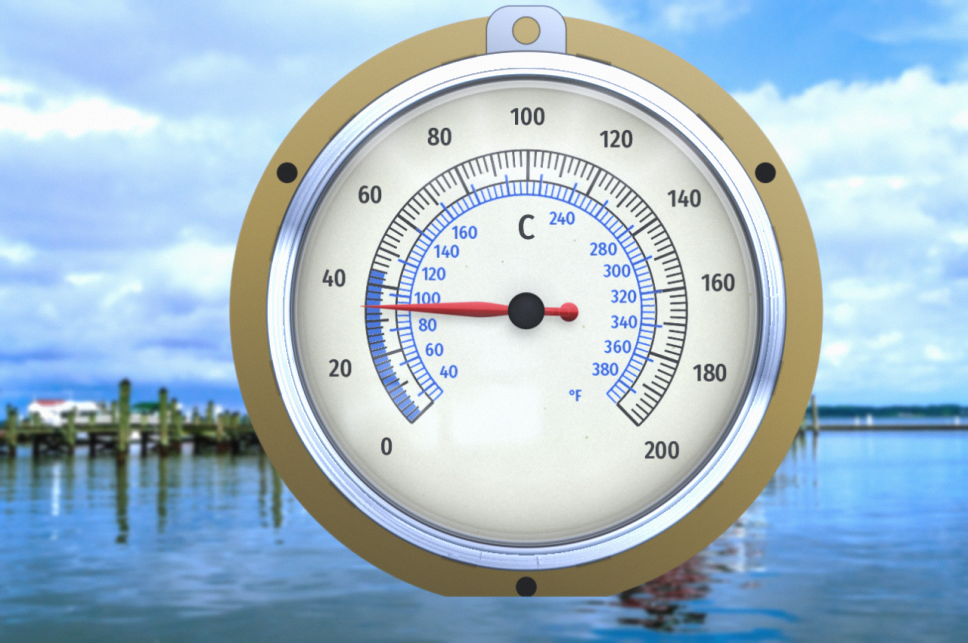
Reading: value=34 unit=°C
